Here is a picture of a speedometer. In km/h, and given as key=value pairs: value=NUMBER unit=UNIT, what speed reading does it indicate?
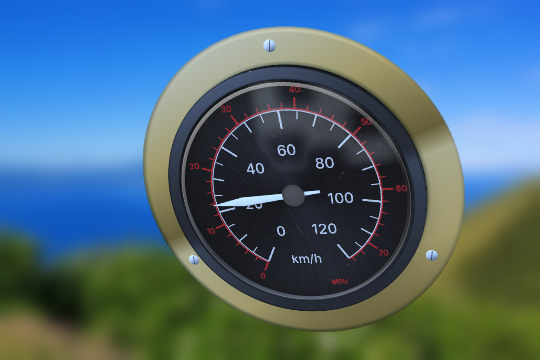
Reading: value=22.5 unit=km/h
